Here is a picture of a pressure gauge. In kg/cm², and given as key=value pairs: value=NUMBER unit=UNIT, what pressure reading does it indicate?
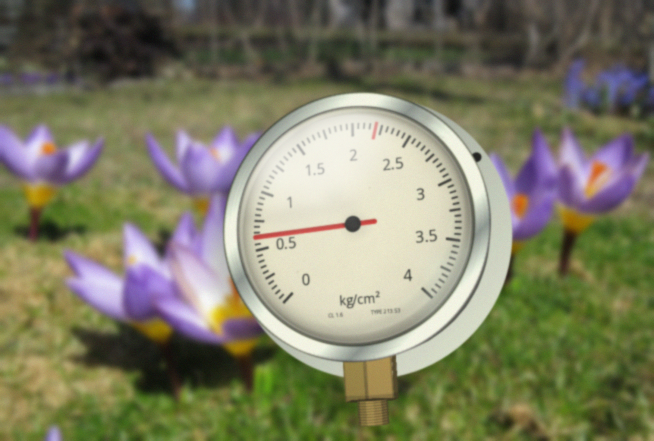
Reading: value=0.6 unit=kg/cm²
